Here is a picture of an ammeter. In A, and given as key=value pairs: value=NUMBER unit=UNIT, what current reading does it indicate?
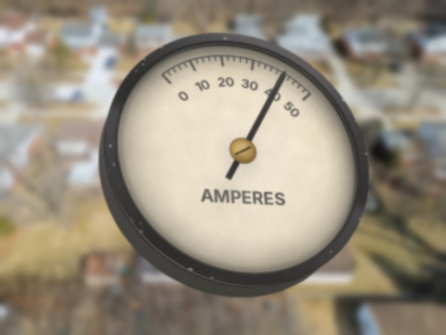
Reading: value=40 unit=A
